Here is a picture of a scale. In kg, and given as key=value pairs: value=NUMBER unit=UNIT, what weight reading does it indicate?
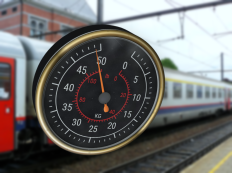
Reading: value=49 unit=kg
